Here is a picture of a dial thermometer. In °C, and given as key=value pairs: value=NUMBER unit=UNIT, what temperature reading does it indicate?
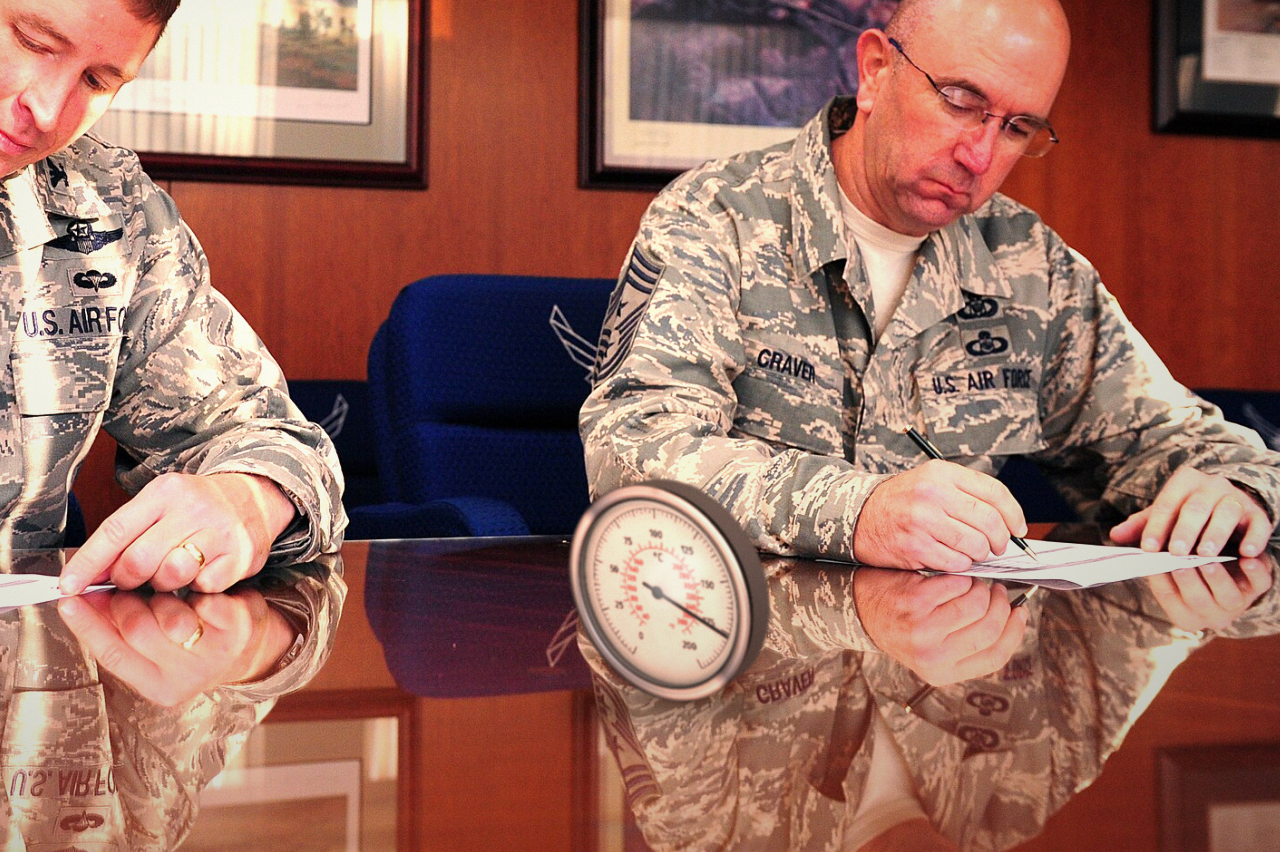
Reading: value=175 unit=°C
